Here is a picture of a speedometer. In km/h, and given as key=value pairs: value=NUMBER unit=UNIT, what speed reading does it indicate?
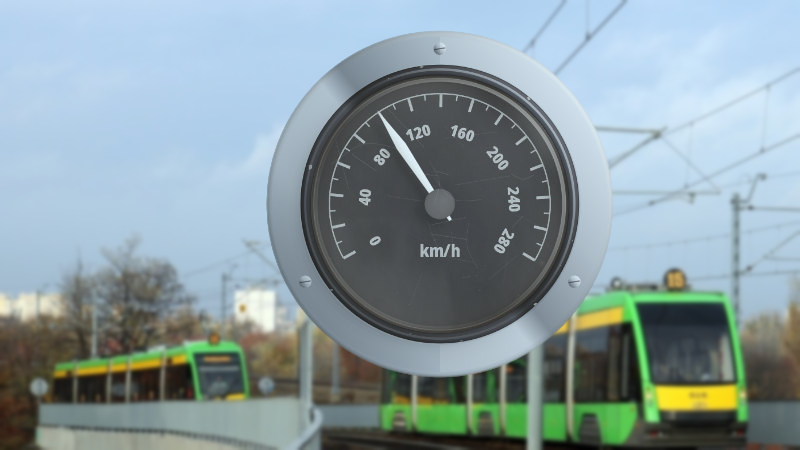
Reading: value=100 unit=km/h
